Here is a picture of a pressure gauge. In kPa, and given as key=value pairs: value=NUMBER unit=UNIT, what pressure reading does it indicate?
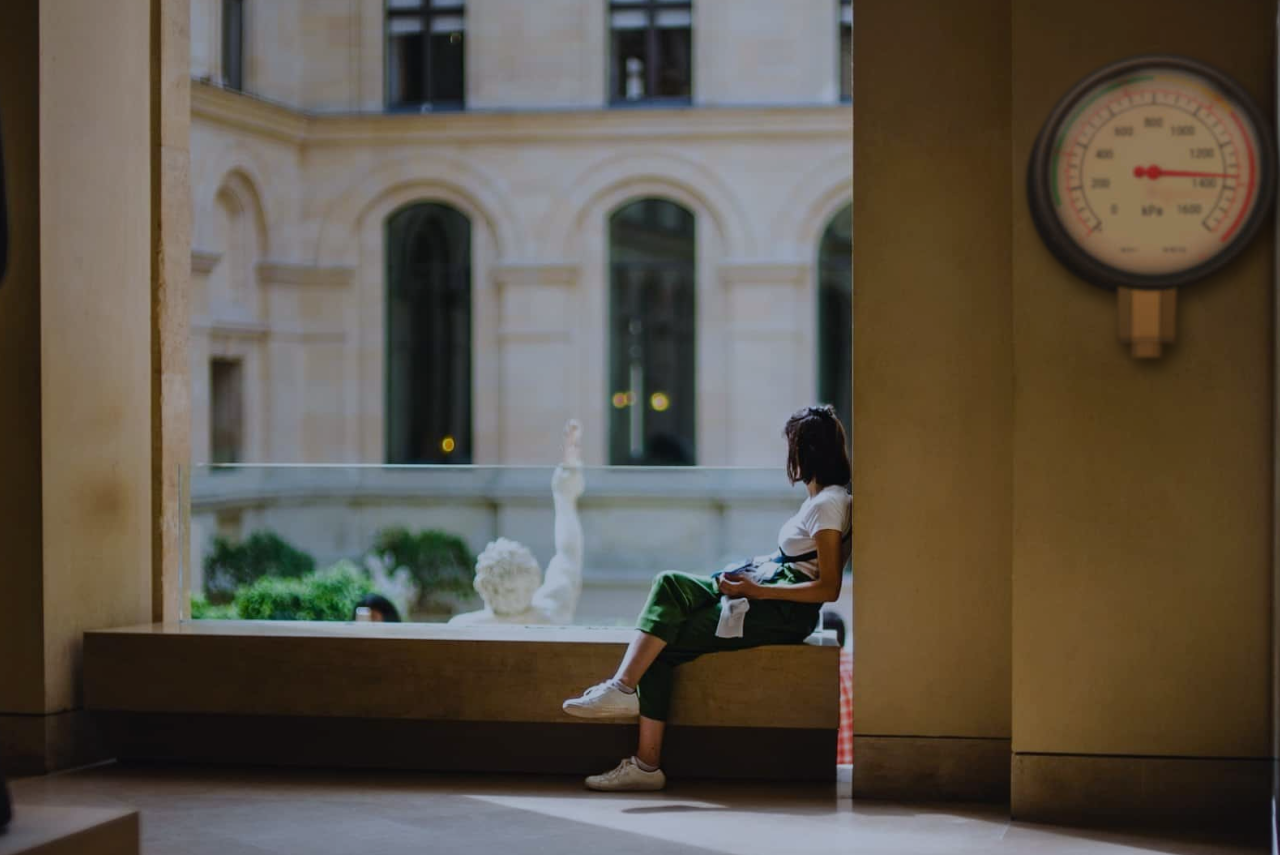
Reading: value=1350 unit=kPa
